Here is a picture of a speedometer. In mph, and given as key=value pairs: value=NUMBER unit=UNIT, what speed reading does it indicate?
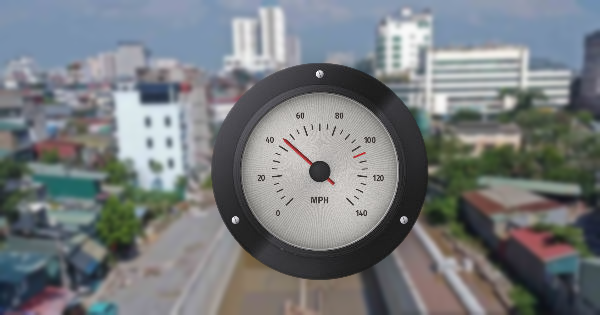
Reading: value=45 unit=mph
